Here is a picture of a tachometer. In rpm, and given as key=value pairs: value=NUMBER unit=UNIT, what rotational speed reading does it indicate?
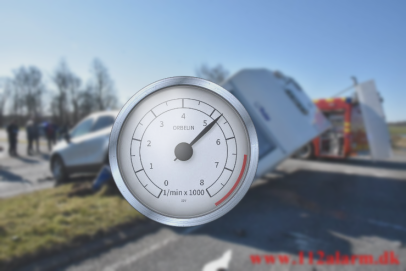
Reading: value=5250 unit=rpm
